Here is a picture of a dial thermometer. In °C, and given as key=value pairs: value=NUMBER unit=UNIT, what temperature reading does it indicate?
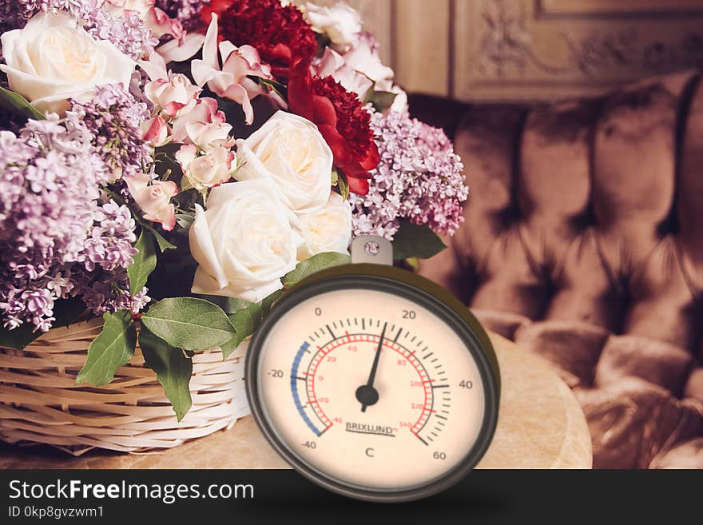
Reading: value=16 unit=°C
